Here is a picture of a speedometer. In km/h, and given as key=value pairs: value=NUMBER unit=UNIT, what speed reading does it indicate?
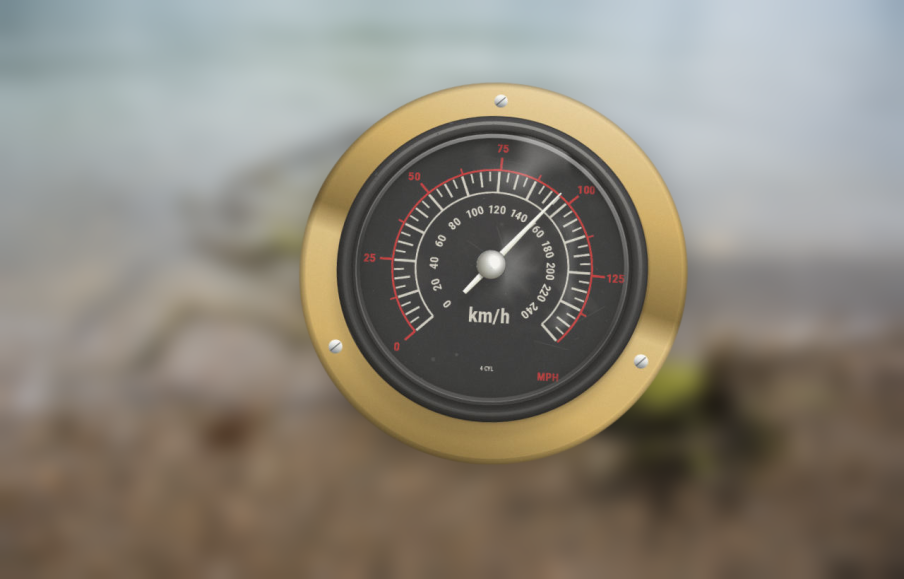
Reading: value=155 unit=km/h
